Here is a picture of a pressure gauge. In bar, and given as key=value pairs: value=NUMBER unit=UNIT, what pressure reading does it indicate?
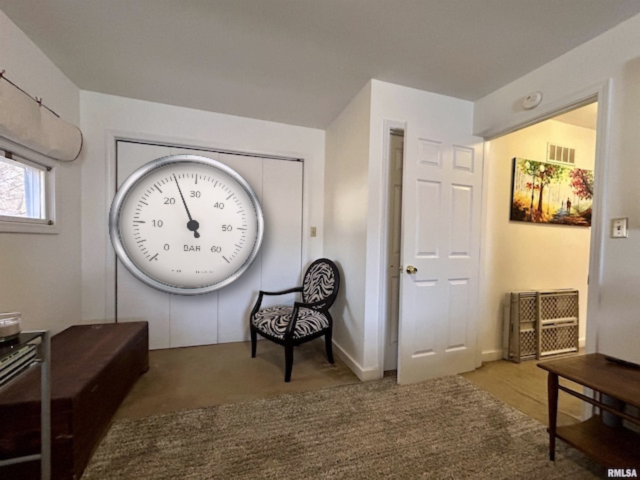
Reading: value=25 unit=bar
